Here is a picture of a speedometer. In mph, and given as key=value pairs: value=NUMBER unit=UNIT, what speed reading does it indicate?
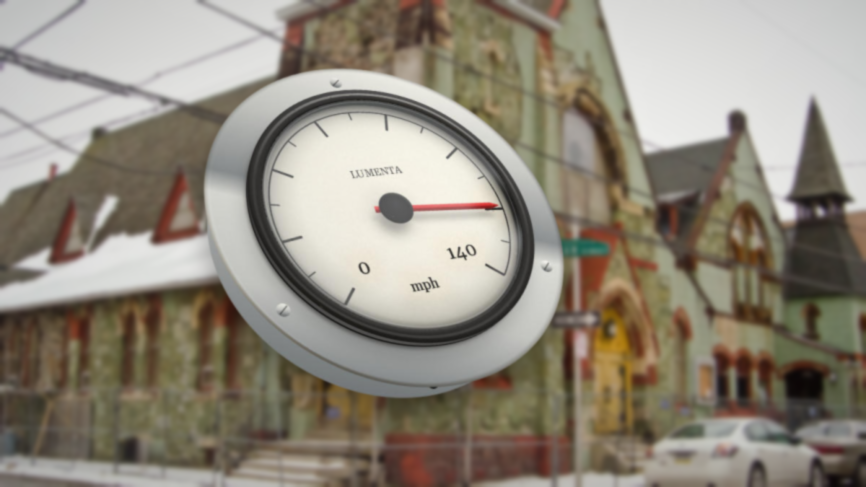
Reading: value=120 unit=mph
